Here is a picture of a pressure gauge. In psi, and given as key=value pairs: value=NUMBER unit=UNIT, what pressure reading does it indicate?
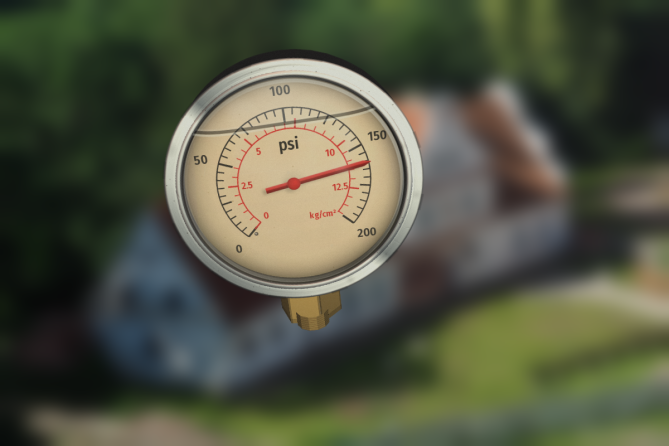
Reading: value=160 unit=psi
